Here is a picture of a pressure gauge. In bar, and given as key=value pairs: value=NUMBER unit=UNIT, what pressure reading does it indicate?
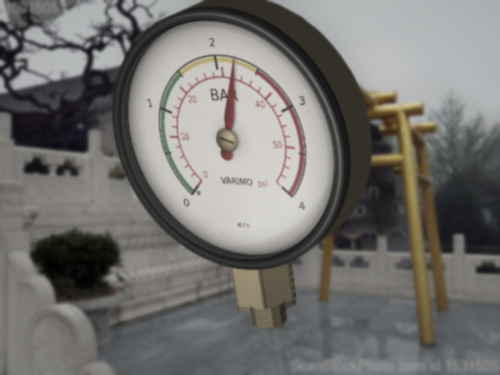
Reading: value=2.25 unit=bar
